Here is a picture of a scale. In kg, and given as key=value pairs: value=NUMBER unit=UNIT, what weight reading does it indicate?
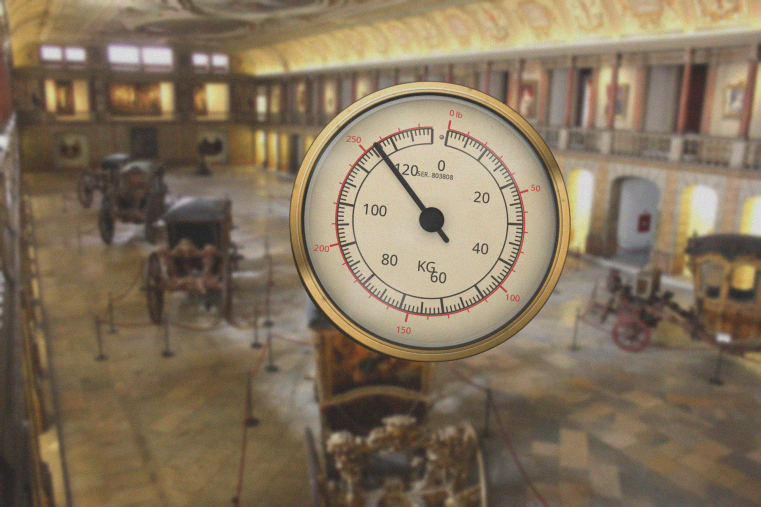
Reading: value=116 unit=kg
